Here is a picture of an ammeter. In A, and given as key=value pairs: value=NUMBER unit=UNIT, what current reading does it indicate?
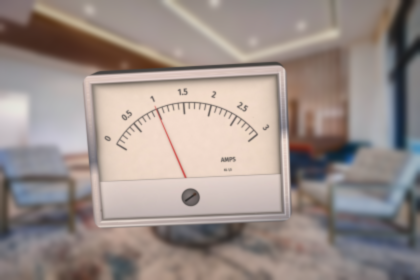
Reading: value=1 unit=A
